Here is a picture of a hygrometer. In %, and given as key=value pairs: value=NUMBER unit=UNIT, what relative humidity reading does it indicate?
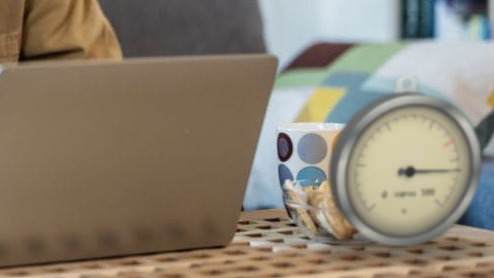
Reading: value=84 unit=%
